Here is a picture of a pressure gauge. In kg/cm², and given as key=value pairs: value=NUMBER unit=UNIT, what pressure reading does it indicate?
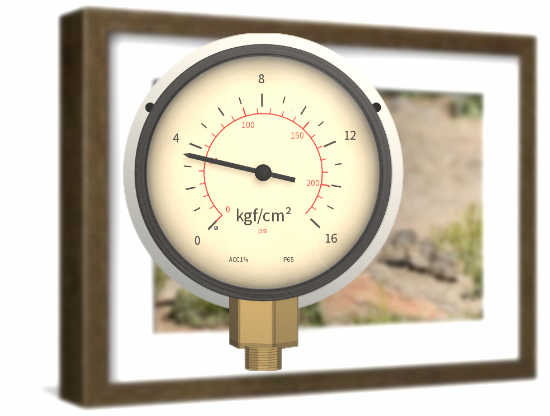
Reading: value=3.5 unit=kg/cm²
